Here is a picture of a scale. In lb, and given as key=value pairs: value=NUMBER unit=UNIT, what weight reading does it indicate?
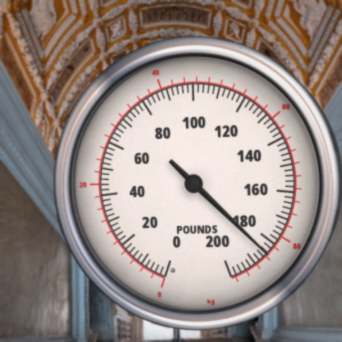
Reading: value=184 unit=lb
